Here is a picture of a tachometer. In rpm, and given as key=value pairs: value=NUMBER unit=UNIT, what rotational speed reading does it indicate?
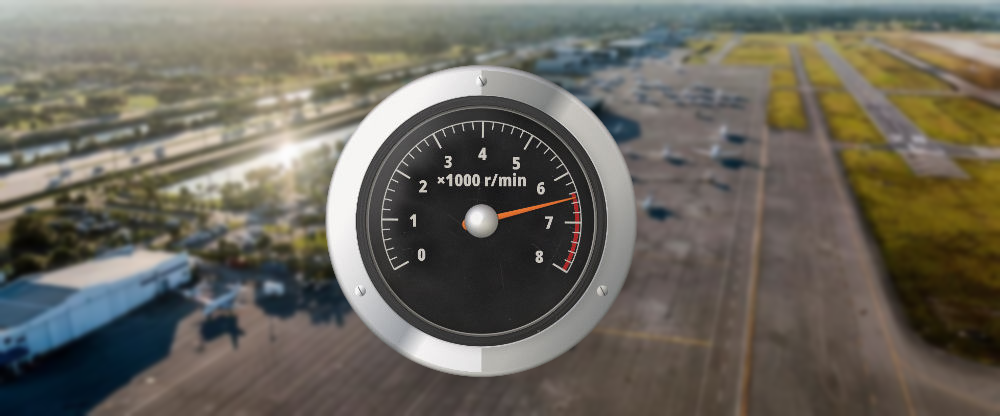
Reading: value=6500 unit=rpm
